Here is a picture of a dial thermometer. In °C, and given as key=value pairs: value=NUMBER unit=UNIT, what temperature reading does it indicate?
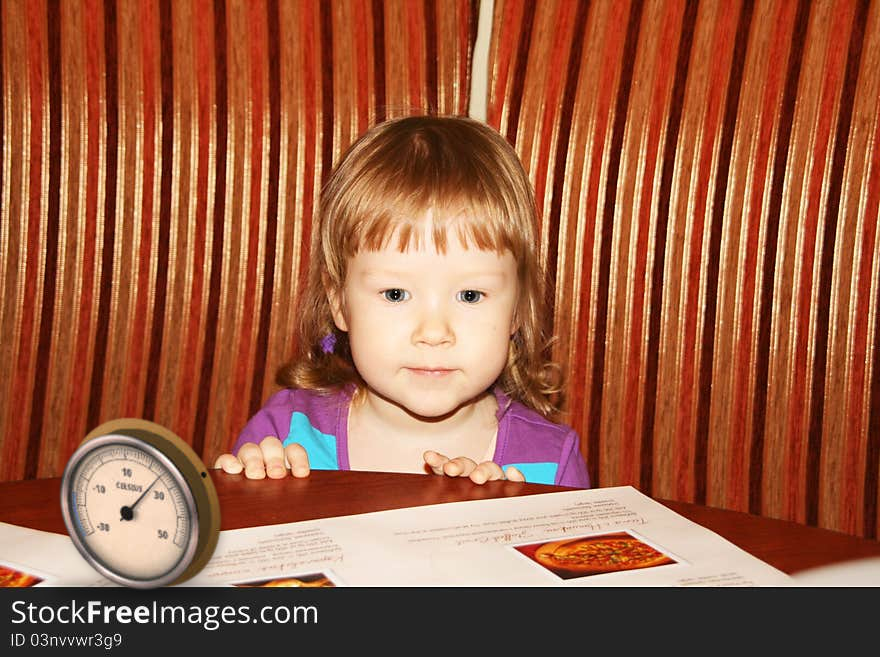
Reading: value=25 unit=°C
